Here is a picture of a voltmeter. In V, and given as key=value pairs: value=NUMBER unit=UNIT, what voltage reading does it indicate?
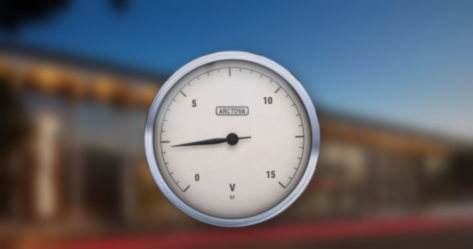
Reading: value=2.25 unit=V
